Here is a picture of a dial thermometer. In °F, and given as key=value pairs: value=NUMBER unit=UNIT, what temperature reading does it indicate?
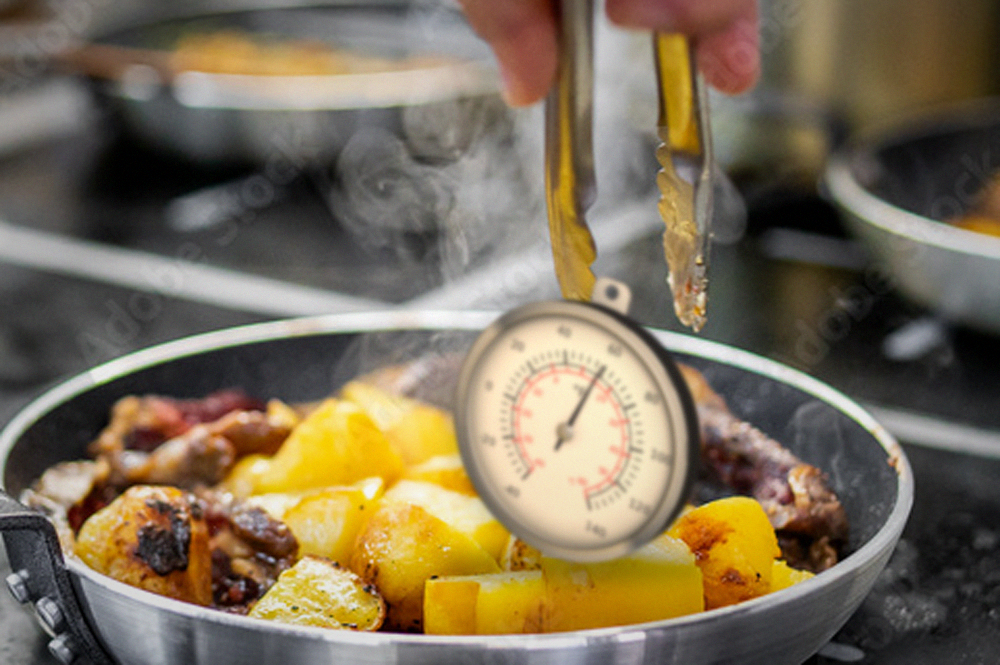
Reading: value=60 unit=°F
